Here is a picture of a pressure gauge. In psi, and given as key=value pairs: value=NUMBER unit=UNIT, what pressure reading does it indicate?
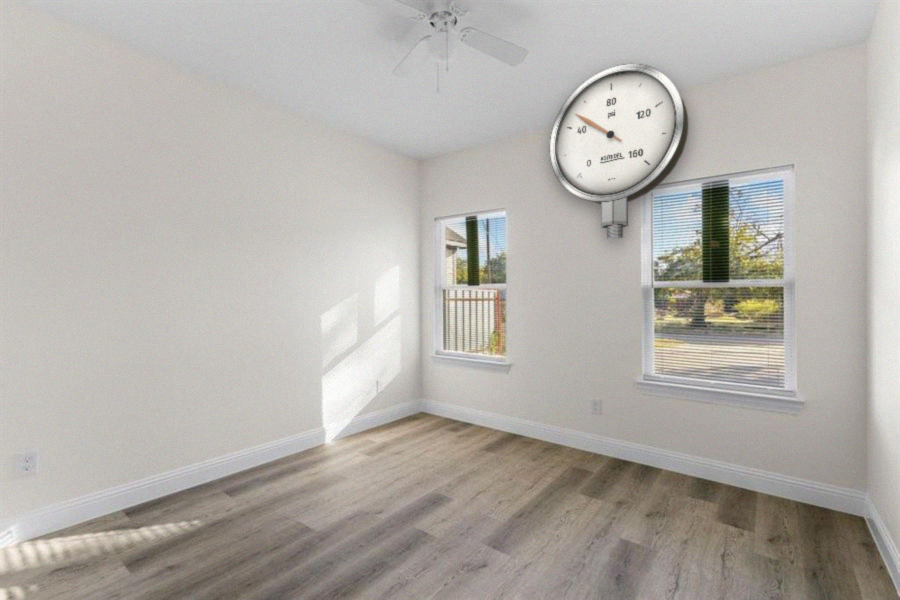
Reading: value=50 unit=psi
